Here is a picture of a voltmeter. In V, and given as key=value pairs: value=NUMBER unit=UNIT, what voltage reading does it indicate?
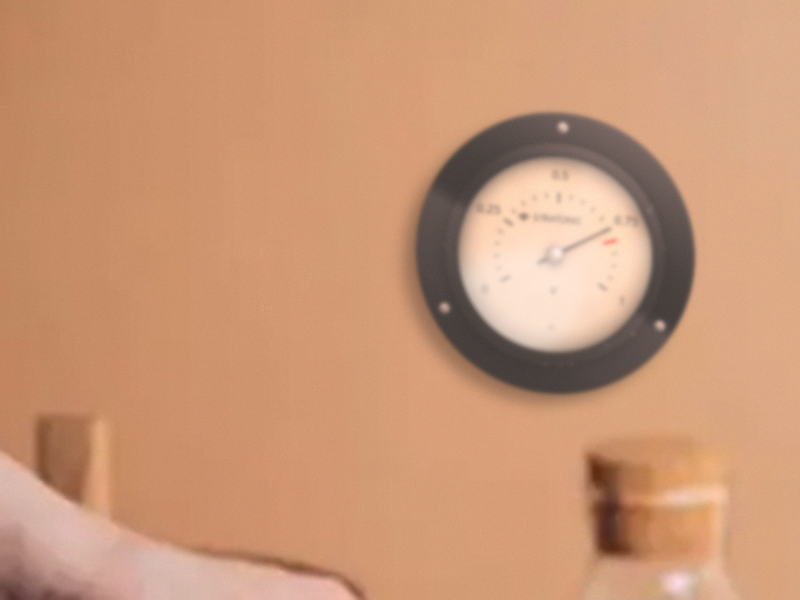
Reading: value=0.75 unit=V
